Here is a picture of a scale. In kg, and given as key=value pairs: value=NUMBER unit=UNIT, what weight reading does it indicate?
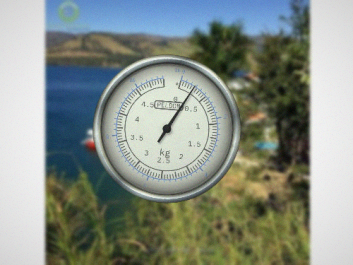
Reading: value=0.25 unit=kg
